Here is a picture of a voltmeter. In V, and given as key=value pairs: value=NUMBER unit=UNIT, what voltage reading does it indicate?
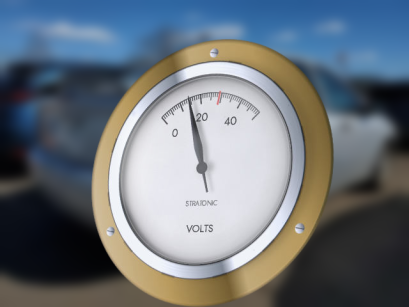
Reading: value=15 unit=V
